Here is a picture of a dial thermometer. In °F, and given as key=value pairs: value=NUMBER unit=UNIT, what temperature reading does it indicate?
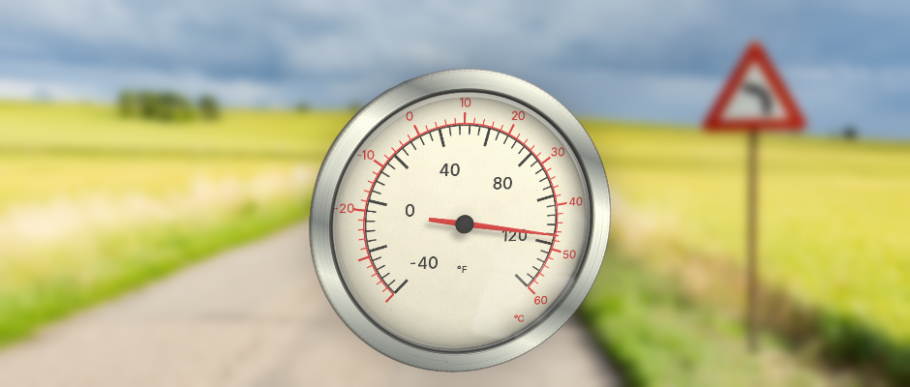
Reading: value=116 unit=°F
